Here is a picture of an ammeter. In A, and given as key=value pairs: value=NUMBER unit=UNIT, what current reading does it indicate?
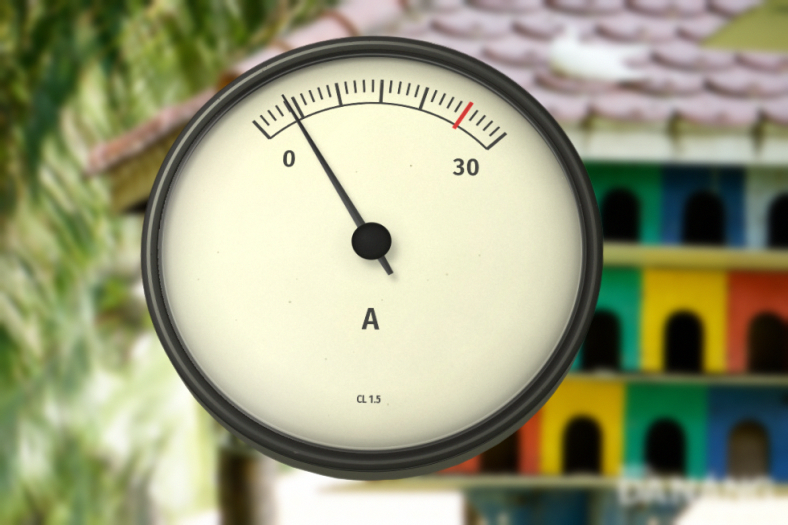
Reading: value=4 unit=A
